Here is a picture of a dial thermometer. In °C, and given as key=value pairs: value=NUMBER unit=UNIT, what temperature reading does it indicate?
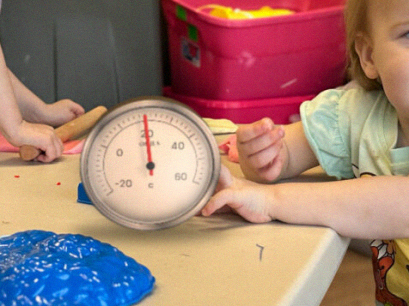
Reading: value=20 unit=°C
